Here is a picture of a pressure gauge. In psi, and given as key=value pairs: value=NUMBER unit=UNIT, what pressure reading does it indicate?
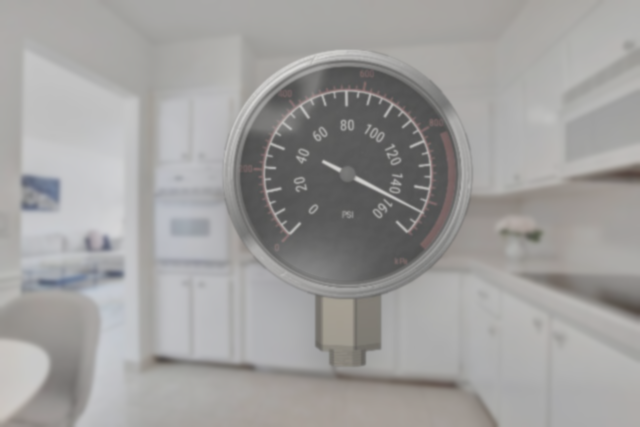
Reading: value=150 unit=psi
